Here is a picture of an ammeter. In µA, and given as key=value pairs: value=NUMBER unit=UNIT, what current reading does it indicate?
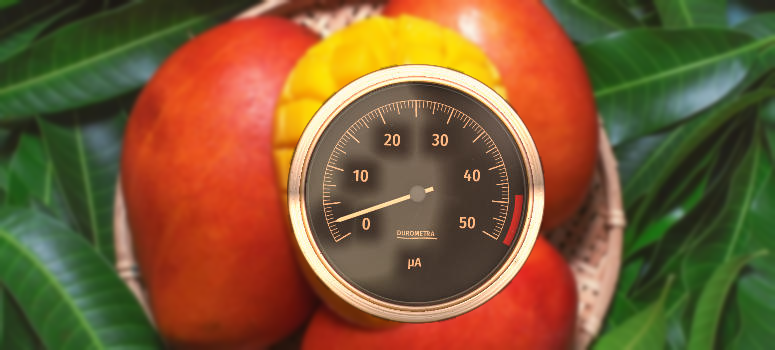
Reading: value=2.5 unit=µA
